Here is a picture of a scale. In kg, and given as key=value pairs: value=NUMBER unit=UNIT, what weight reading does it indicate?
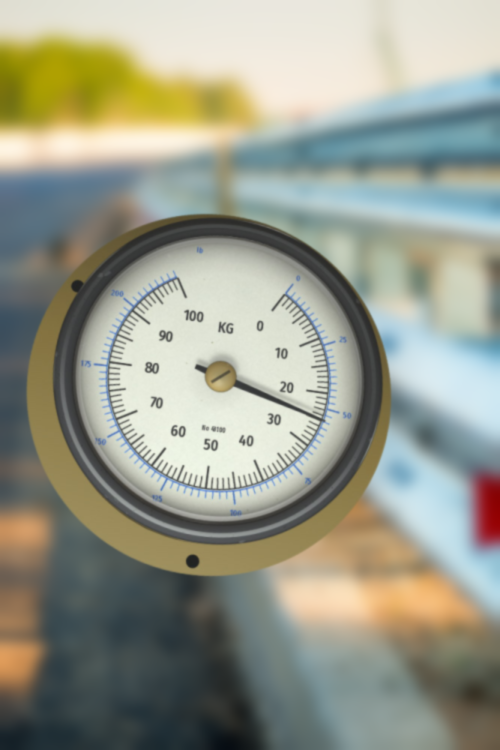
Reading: value=25 unit=kg
